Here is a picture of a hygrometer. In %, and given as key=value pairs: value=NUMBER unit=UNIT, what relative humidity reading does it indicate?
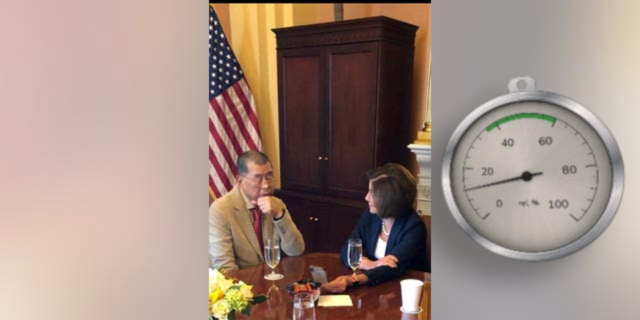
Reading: value=12 unit=%
